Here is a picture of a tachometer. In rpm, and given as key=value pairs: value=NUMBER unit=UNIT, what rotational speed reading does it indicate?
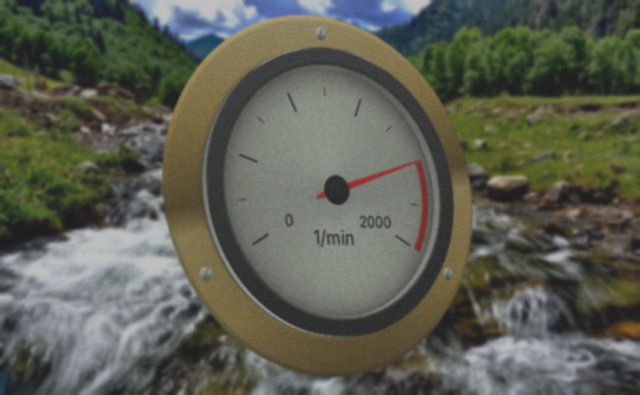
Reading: value=1600 unit=rpm
